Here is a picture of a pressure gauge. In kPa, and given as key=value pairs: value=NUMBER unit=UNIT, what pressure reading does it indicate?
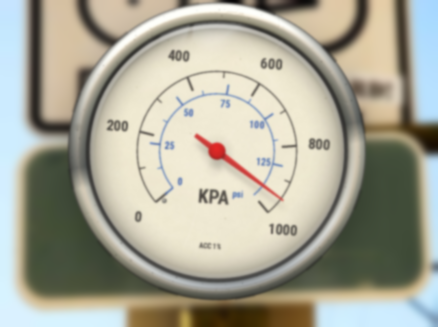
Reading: value=950 unit=kPa
